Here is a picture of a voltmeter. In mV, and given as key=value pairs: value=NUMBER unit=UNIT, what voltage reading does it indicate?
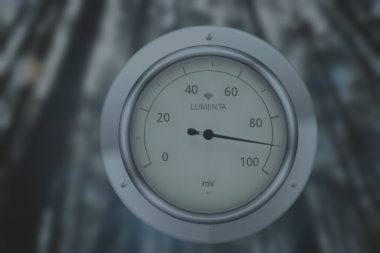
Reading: value=90 unit=mV
